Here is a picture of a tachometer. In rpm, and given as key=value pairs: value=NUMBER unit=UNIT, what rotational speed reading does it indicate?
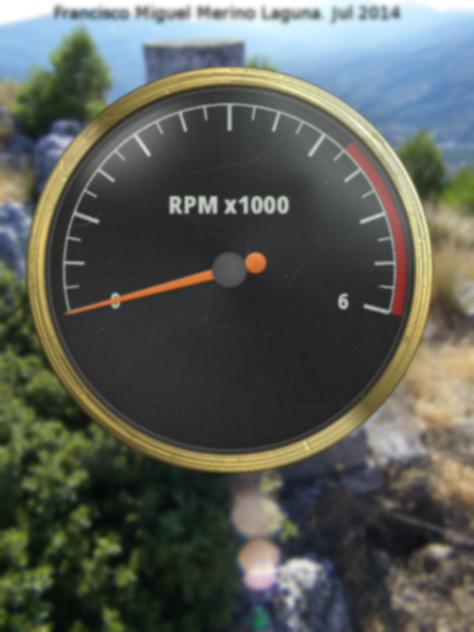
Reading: value=0 unit=rpm
